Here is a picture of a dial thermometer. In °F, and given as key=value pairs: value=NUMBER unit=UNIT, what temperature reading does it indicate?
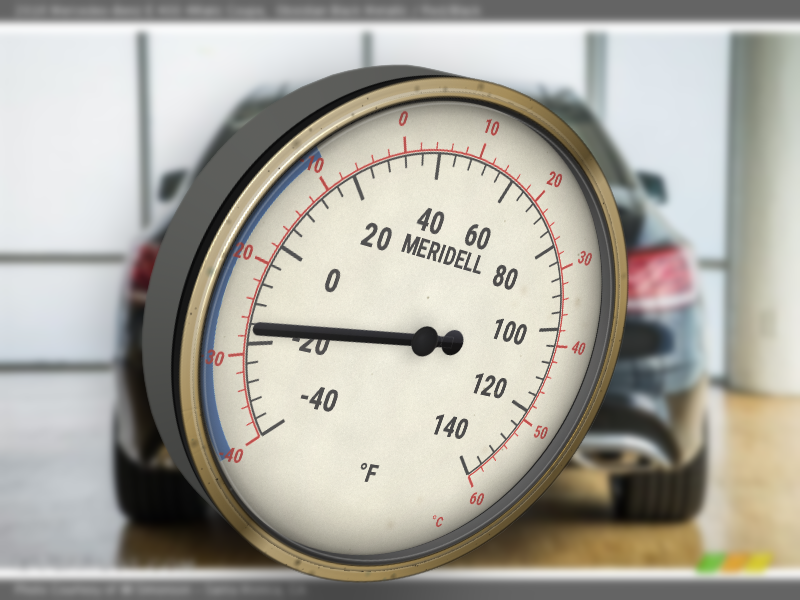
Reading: value=-16 unit=°F
